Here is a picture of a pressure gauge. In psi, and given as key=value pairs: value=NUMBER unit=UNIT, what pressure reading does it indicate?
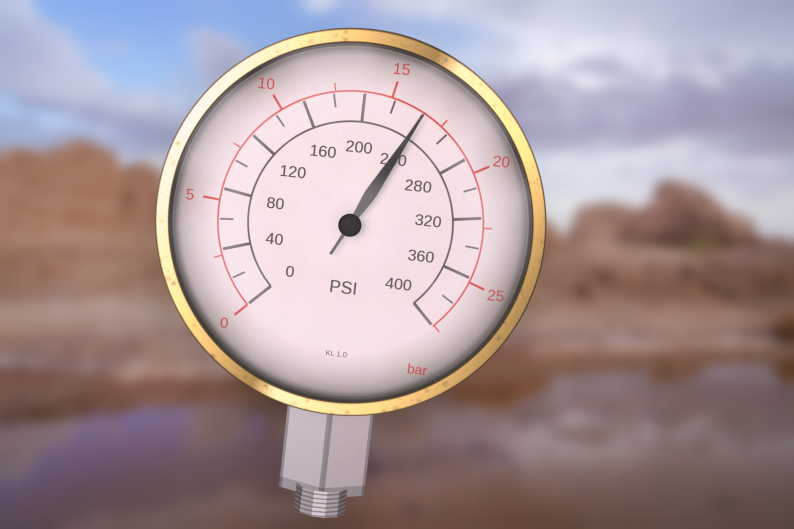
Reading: value=240 unit=psi
